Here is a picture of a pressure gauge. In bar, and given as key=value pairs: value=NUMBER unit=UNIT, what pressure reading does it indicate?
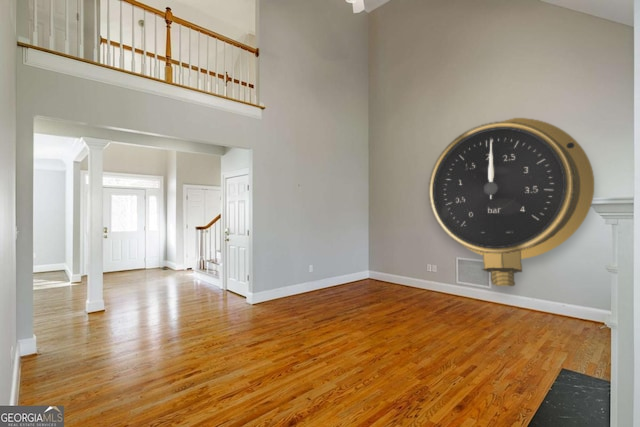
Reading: value=2.1 unit=bar
